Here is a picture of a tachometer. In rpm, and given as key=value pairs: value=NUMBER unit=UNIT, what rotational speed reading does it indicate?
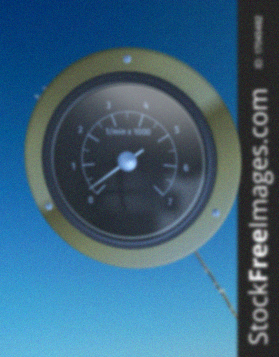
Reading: value=250 unit=rpm
